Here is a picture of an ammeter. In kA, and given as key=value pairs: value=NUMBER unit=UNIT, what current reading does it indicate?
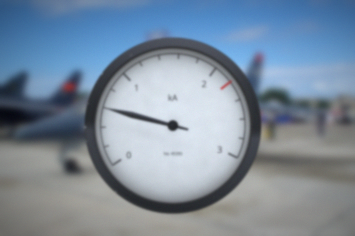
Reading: value=0.6 unit=kA
